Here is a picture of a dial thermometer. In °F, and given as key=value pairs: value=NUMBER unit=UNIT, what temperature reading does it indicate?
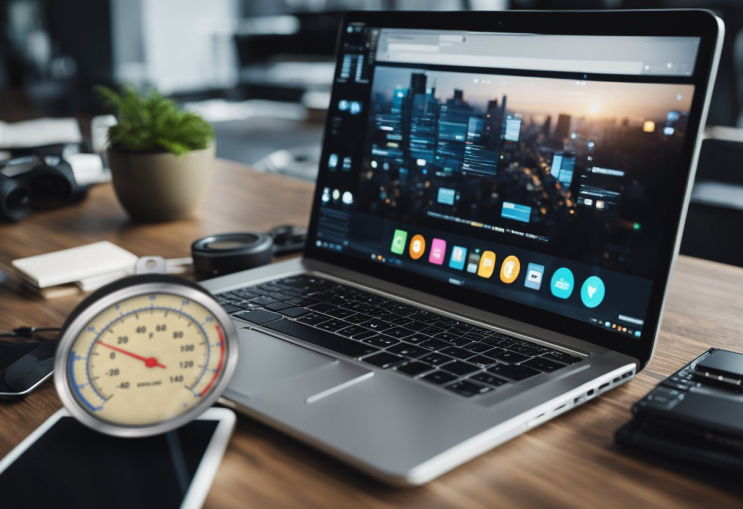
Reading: value=10 unit=°F
